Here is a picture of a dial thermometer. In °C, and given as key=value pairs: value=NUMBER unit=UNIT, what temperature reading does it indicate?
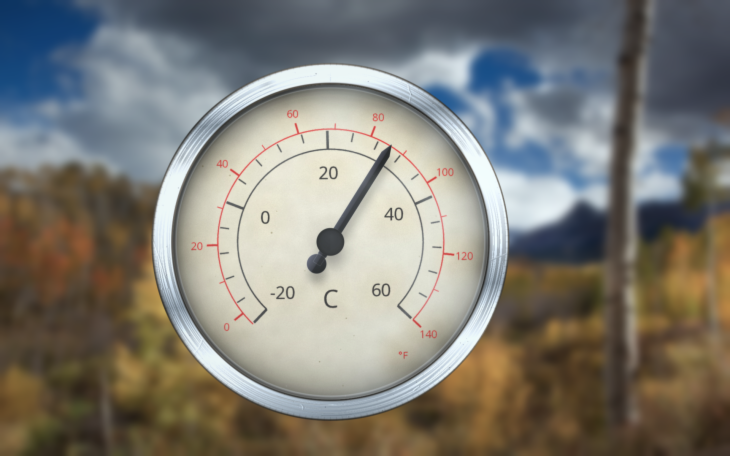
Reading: value=30 unit=°C
